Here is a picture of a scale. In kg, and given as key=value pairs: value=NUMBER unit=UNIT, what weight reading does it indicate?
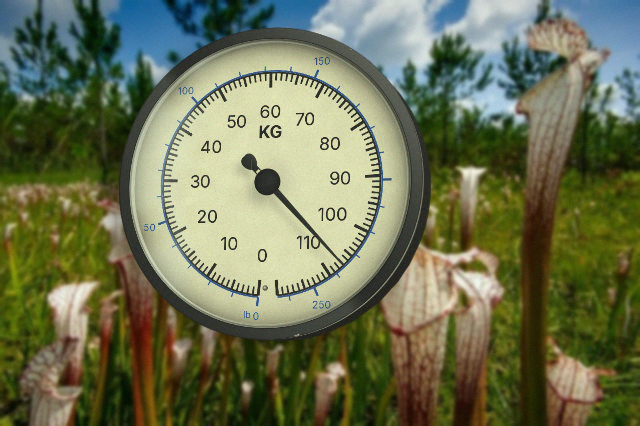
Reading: value=107 unit=kg
